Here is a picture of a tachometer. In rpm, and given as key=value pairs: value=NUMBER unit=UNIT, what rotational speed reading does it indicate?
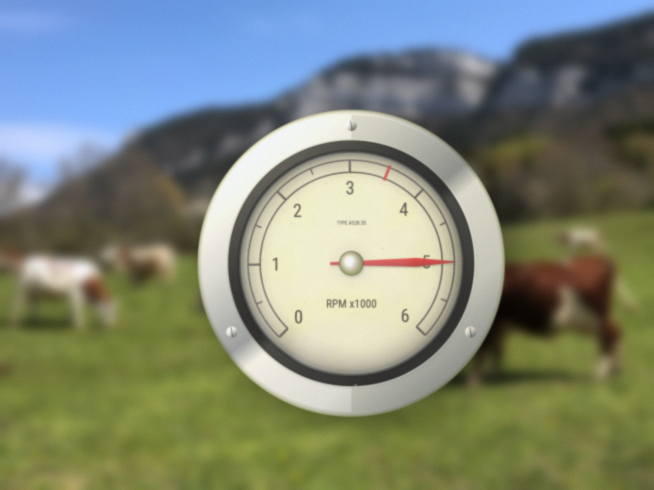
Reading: value=5000 unit=rpm
